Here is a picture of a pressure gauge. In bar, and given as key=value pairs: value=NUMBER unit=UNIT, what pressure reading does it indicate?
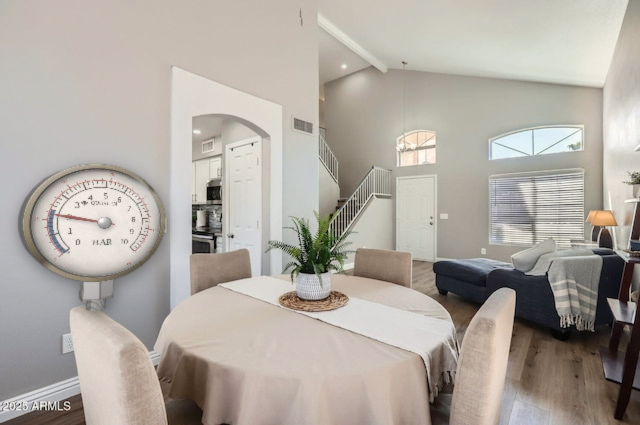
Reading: value=2 unit=bar
